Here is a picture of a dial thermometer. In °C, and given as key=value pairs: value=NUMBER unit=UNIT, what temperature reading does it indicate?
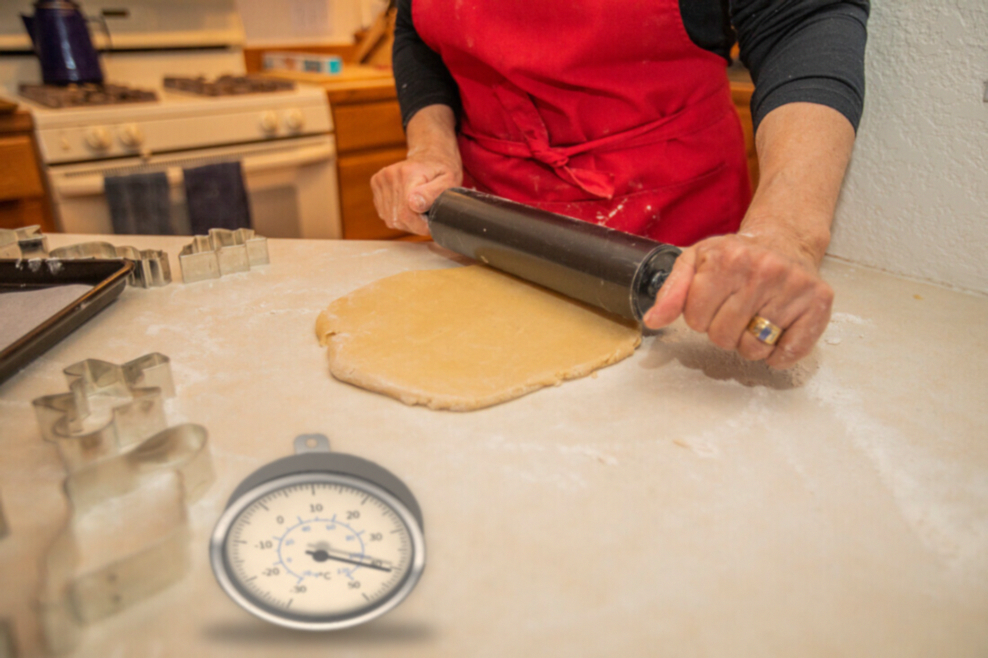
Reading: value=40 unit=°C
